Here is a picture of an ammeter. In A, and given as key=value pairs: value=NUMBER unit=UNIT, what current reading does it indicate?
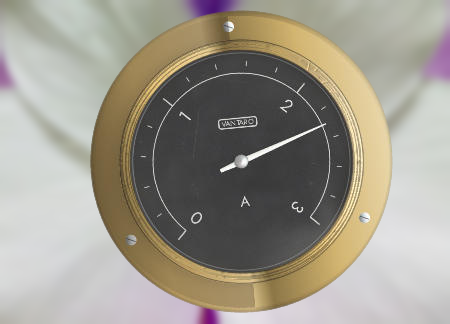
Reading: value=2.3 unit=A
